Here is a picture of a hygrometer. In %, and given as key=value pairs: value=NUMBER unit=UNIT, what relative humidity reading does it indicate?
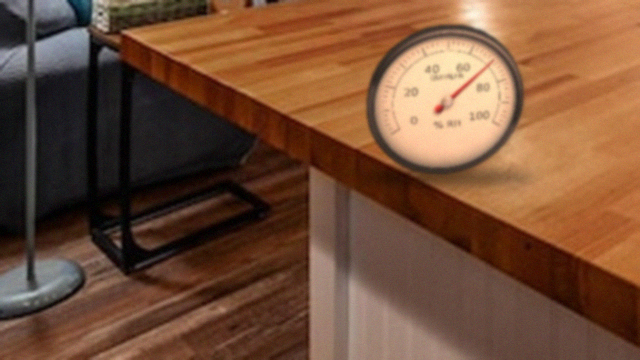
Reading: value=70 unit=%
